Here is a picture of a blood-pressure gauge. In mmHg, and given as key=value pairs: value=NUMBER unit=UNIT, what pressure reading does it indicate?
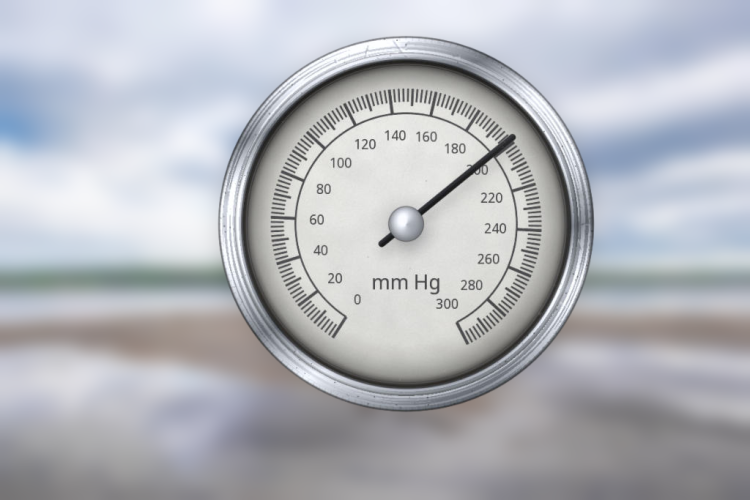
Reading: value=198 unit=mmHg
